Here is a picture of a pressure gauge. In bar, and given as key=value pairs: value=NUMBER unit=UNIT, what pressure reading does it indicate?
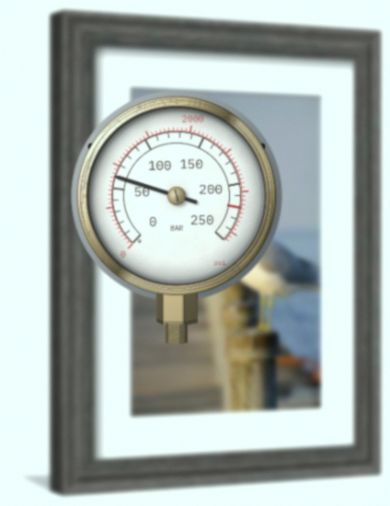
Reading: value=60 unit=bar
